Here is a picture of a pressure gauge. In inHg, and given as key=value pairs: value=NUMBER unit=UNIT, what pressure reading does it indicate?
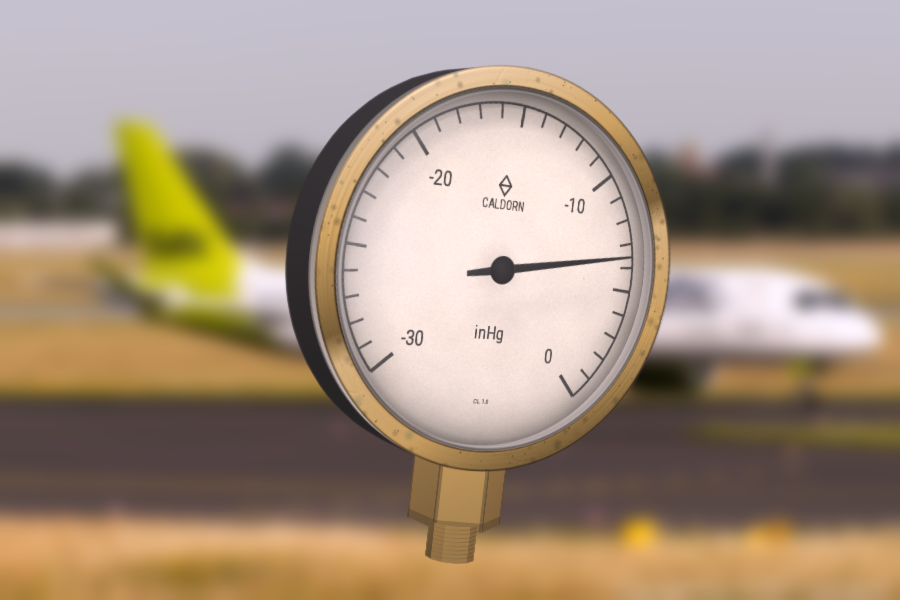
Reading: value=-6.5 unit=inHg
